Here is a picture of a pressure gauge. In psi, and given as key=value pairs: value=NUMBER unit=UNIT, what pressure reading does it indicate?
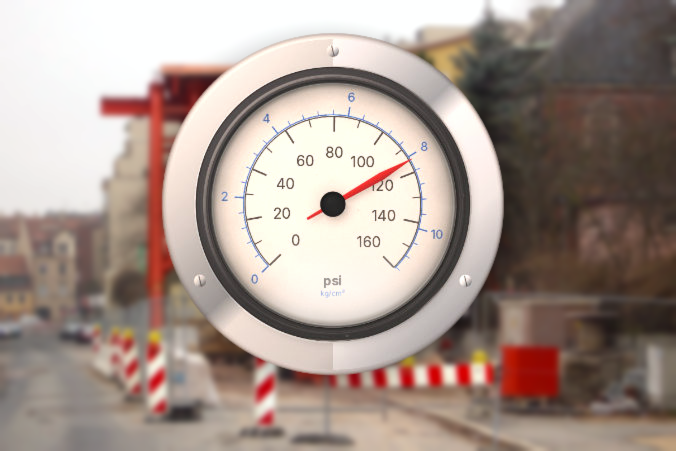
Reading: value=115 unit=psi
